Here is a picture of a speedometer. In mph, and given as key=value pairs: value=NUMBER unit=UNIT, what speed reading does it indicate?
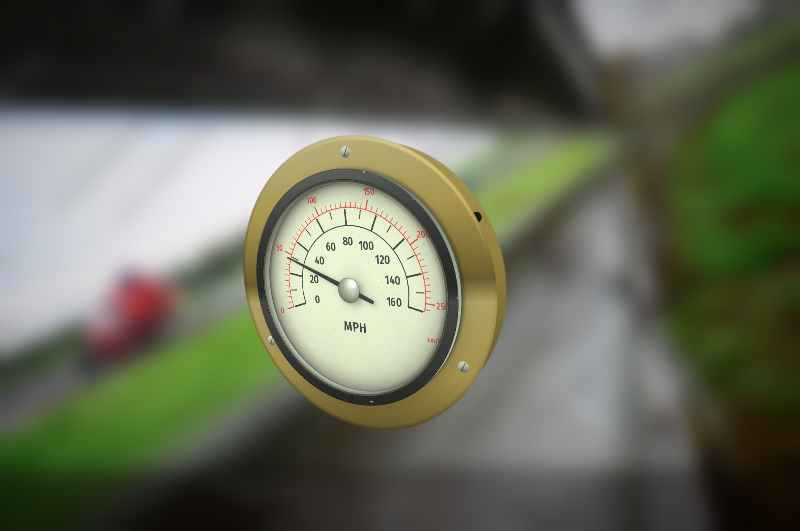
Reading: value=30 unit=mph
